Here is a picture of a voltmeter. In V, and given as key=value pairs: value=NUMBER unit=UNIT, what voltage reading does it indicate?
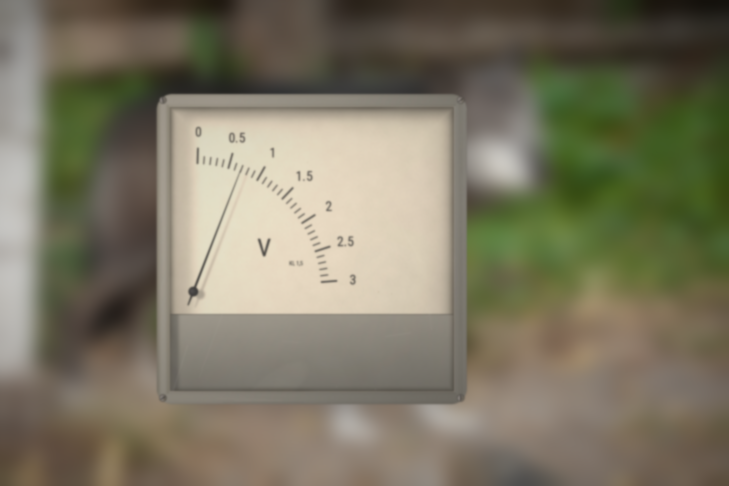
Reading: value=0.7 unit=V
